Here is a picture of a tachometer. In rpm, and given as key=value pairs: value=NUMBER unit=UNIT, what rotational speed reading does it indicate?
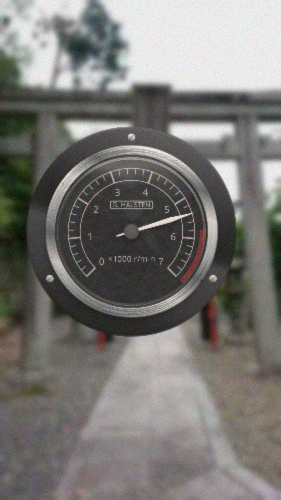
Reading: value=5400 unit=rpm
